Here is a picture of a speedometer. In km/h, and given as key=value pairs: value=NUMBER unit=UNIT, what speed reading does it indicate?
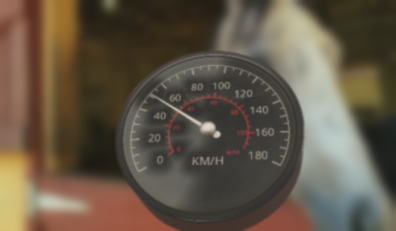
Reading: value=50 unit=km/h
